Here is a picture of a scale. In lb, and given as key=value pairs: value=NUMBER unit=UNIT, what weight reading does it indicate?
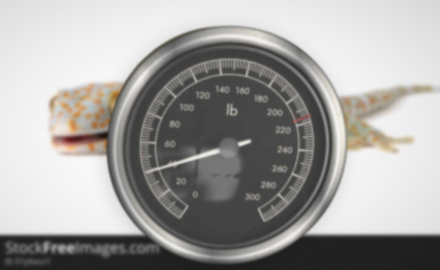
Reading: value=40 unit=lb
